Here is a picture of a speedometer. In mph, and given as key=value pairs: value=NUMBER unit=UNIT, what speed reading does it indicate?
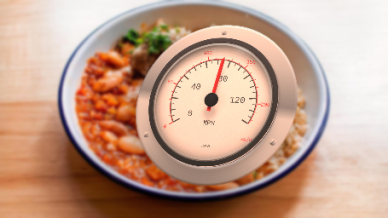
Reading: value=75 unit=mph
